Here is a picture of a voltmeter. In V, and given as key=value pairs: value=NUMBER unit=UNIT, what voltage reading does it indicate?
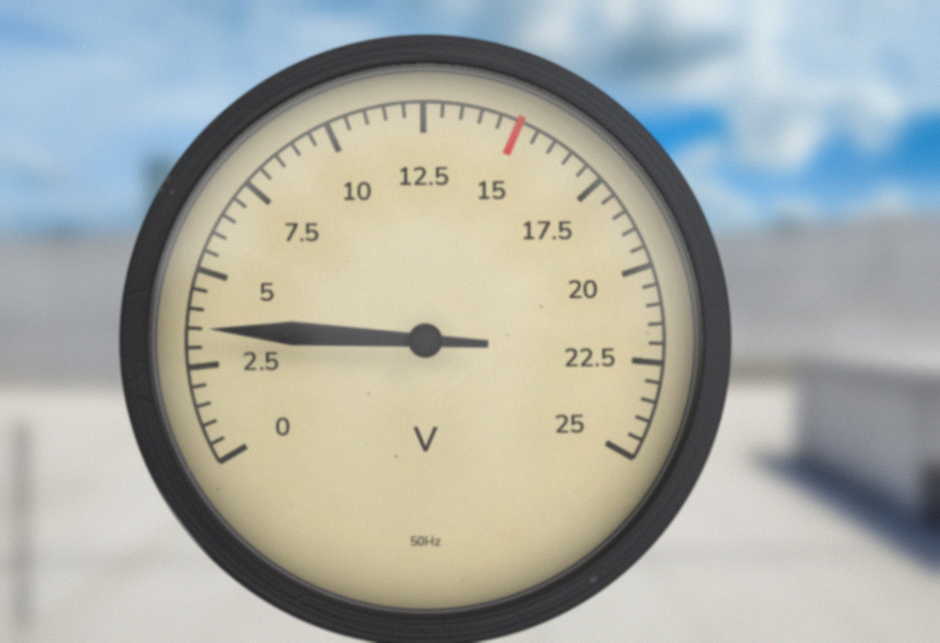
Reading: value=3.5 unit=V
